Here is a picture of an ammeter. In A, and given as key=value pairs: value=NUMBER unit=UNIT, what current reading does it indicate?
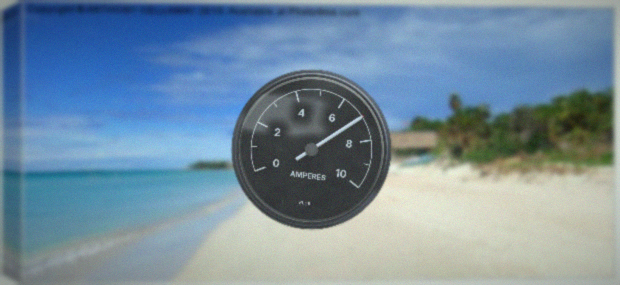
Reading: value=7 unit=A
